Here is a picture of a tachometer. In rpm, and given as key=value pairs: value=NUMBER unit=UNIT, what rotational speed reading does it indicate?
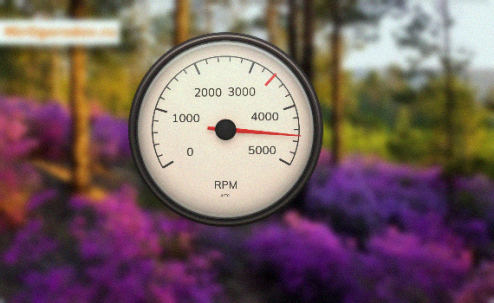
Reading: value=4500 unit=rpm
